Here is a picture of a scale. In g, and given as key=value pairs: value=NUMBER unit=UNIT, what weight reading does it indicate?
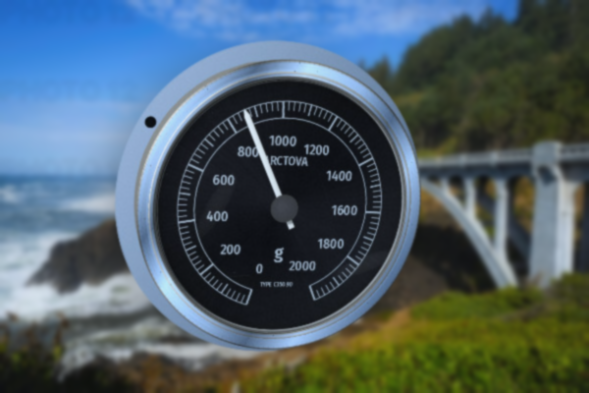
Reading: value=860 unit=g
